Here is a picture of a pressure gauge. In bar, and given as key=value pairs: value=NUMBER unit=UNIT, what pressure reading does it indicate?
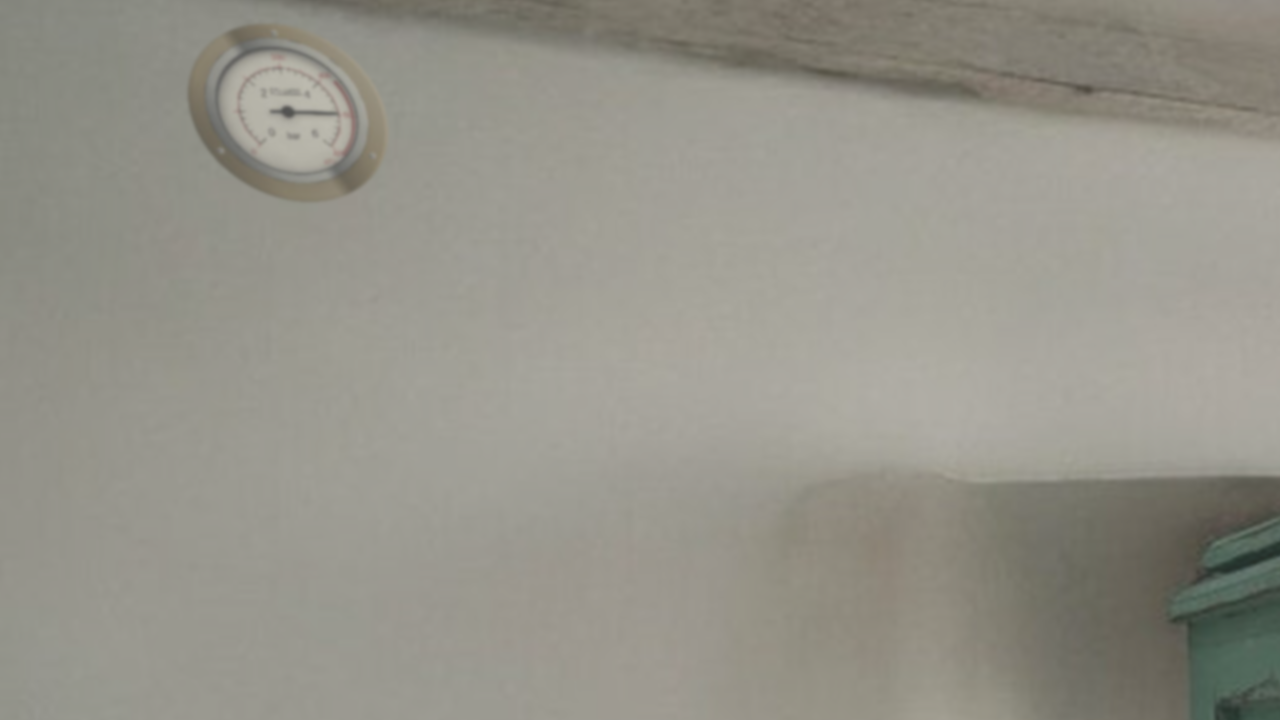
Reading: value=5 unit=bar
